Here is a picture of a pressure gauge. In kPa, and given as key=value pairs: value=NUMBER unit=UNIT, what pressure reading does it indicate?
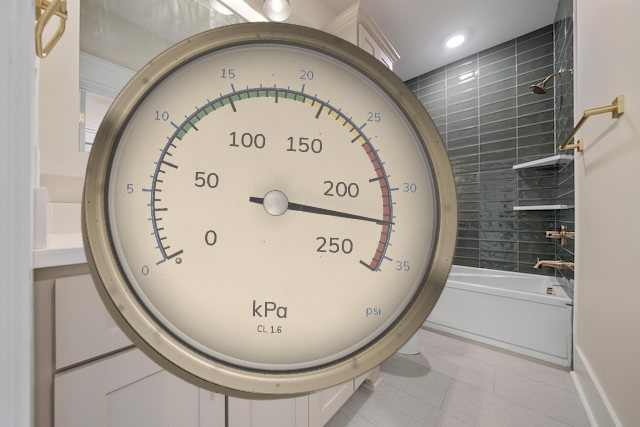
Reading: value=225 unit=kPa
